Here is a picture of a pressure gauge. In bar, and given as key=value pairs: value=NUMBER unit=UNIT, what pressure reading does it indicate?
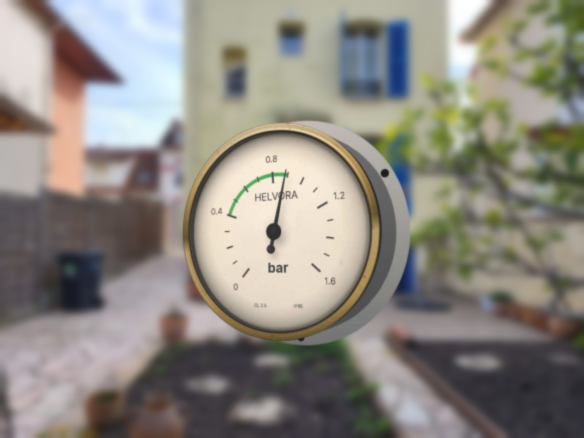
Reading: value=0.9 unit=bar
